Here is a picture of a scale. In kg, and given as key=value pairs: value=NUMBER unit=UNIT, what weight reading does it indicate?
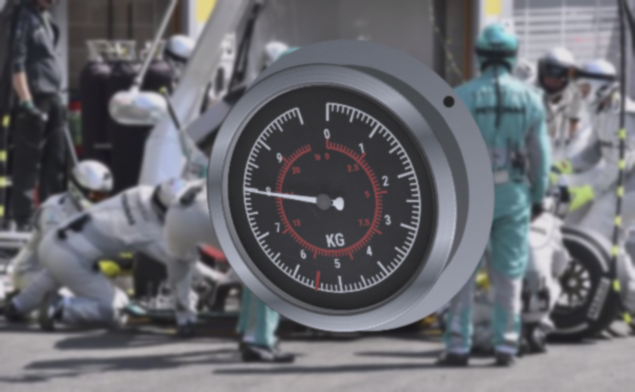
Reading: value=8 unit=kg
